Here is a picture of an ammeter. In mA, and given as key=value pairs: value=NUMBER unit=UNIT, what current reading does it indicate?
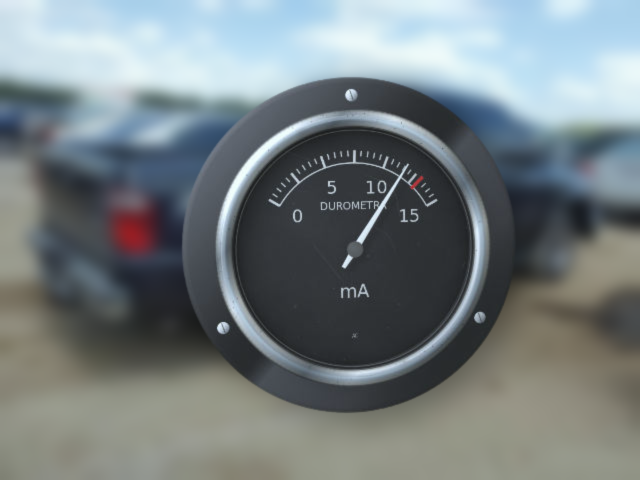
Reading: value=11.5 unit=mA
